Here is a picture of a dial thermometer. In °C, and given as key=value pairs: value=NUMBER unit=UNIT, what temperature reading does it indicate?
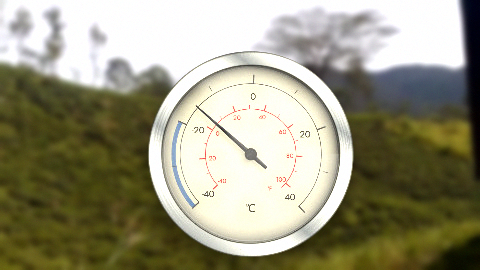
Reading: value=-15 unit=°C
